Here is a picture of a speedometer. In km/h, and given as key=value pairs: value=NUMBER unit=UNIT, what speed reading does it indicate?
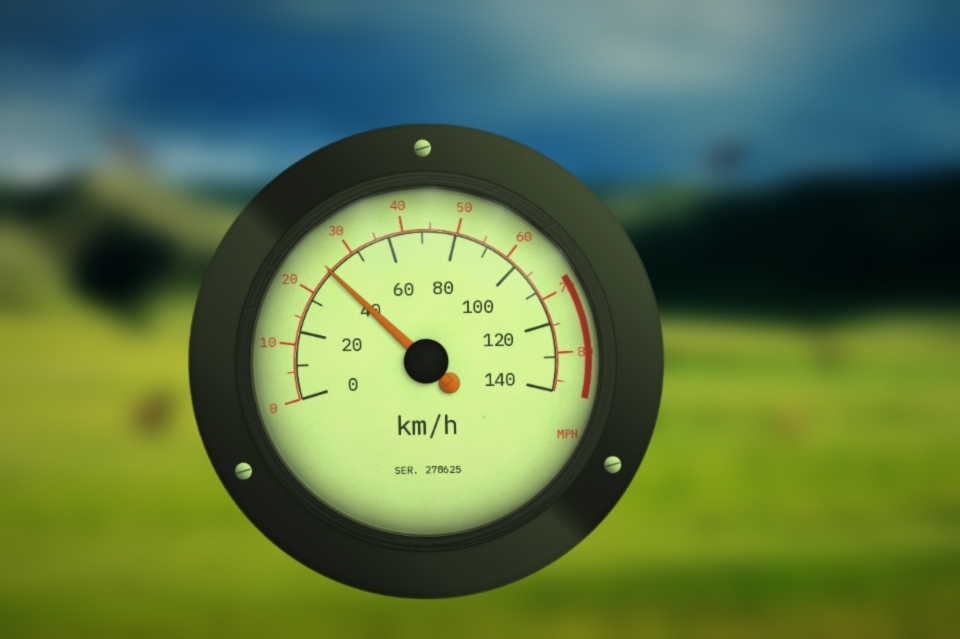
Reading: value=40 unit=km/h
